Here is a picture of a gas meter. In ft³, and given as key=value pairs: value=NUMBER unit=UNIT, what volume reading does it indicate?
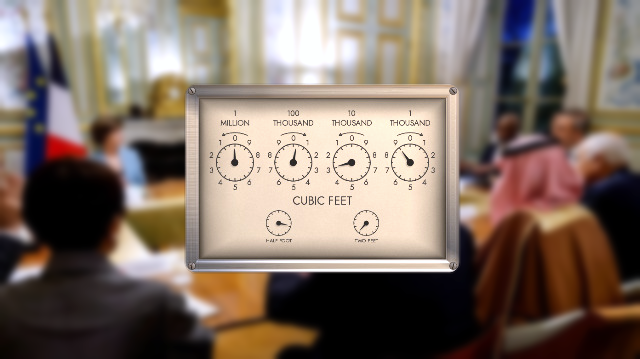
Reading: value=2900 unit=ft³
